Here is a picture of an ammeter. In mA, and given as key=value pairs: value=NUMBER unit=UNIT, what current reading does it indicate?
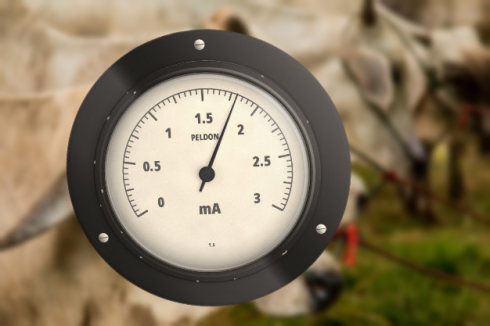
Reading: value=1.8 unit=mA
